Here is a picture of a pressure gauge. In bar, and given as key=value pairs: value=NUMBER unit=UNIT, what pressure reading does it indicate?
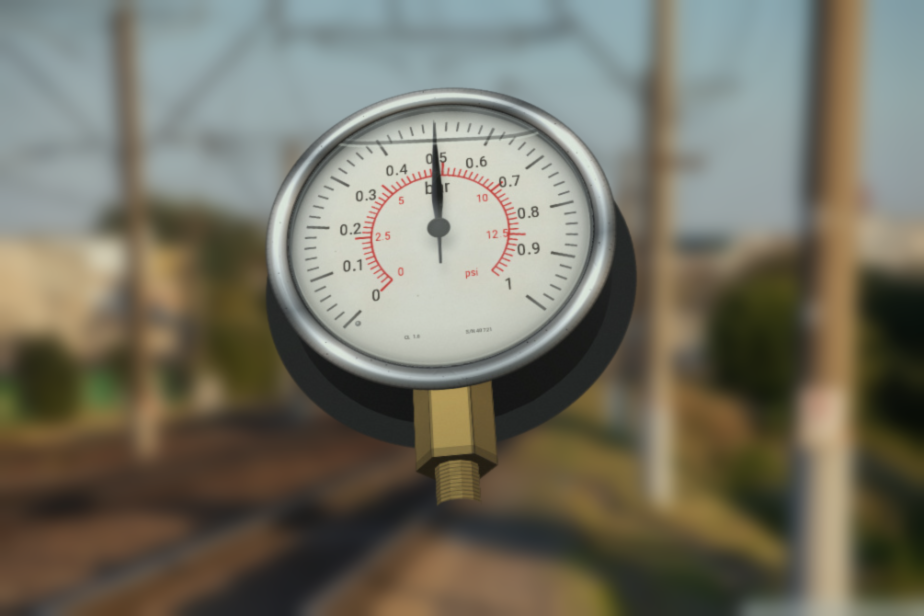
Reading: value=0.5 unit=bar
